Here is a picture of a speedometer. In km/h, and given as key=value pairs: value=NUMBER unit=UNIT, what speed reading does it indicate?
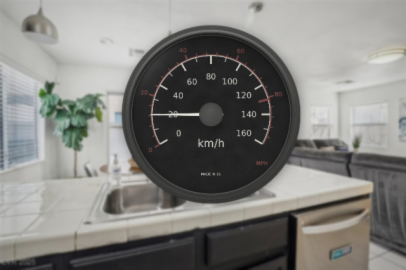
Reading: value=20 unit=km/h
